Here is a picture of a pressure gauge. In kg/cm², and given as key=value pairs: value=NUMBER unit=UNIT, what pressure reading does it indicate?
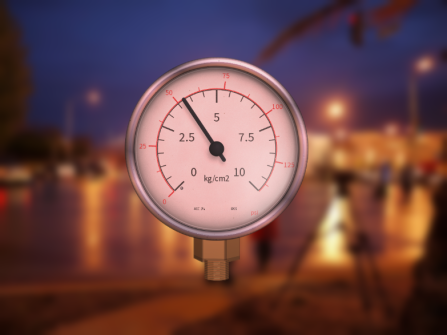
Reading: value=3.75 unit=kg/cm²
